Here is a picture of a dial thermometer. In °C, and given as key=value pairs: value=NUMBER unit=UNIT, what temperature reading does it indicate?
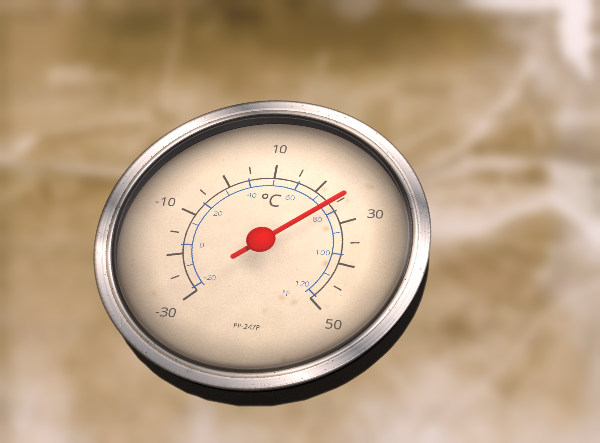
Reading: value=25 unit=°C
